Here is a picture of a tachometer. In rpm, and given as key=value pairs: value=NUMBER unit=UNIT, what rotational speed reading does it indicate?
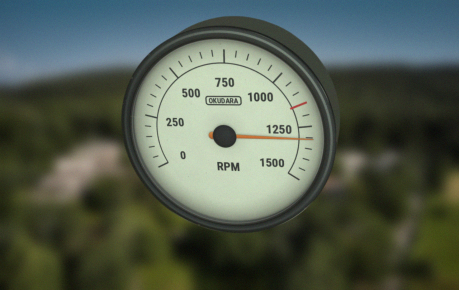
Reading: value=1300 unit=rpm
